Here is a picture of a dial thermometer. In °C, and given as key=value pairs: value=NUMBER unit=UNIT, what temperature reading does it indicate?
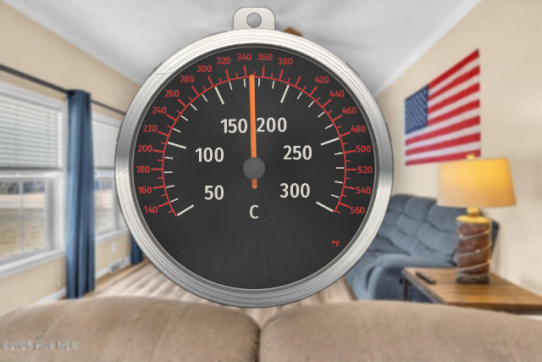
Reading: value=175 unit=°C
